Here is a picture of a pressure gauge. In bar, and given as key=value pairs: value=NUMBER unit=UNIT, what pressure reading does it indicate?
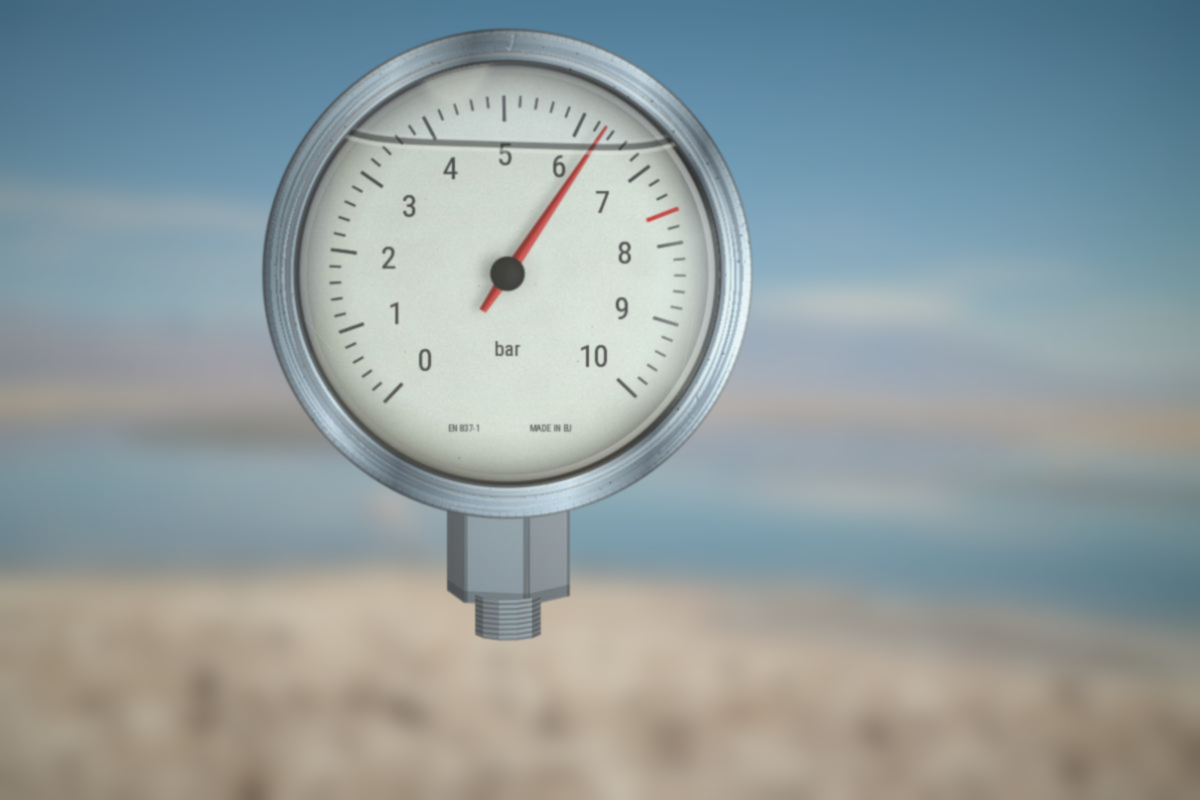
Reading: value=6.3 unit=bar
